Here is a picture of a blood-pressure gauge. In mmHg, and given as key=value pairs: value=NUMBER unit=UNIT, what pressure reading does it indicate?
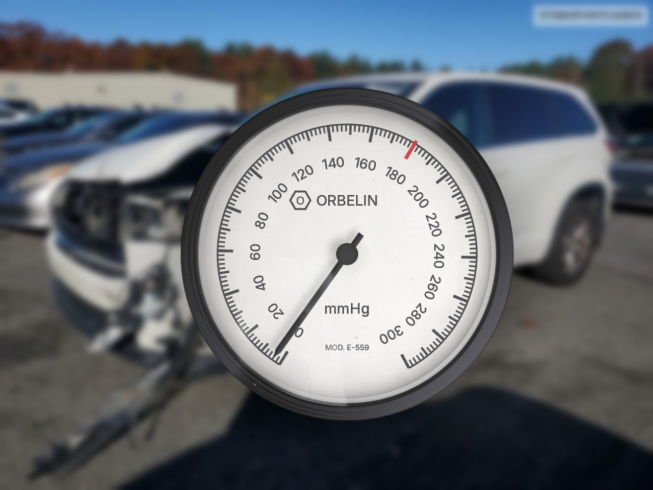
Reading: value=4 unit=mmHg
